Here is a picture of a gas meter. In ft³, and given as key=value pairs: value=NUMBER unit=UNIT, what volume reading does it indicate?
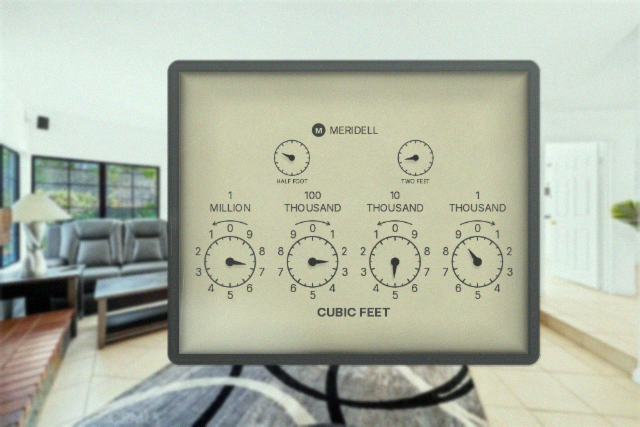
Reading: value=724900 unit=ft³
